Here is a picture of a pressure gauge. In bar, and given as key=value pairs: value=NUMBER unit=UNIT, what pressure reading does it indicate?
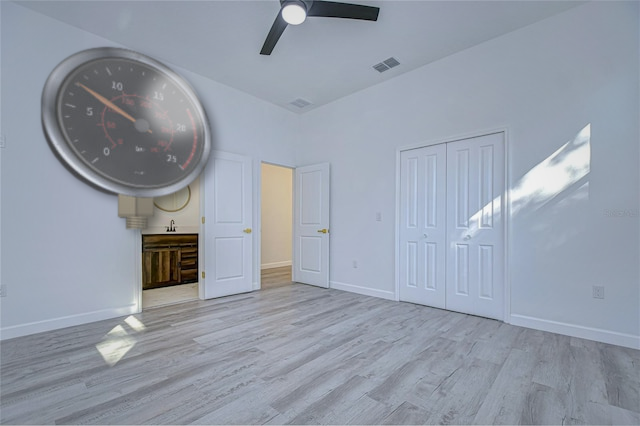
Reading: value=7 unit=bar
